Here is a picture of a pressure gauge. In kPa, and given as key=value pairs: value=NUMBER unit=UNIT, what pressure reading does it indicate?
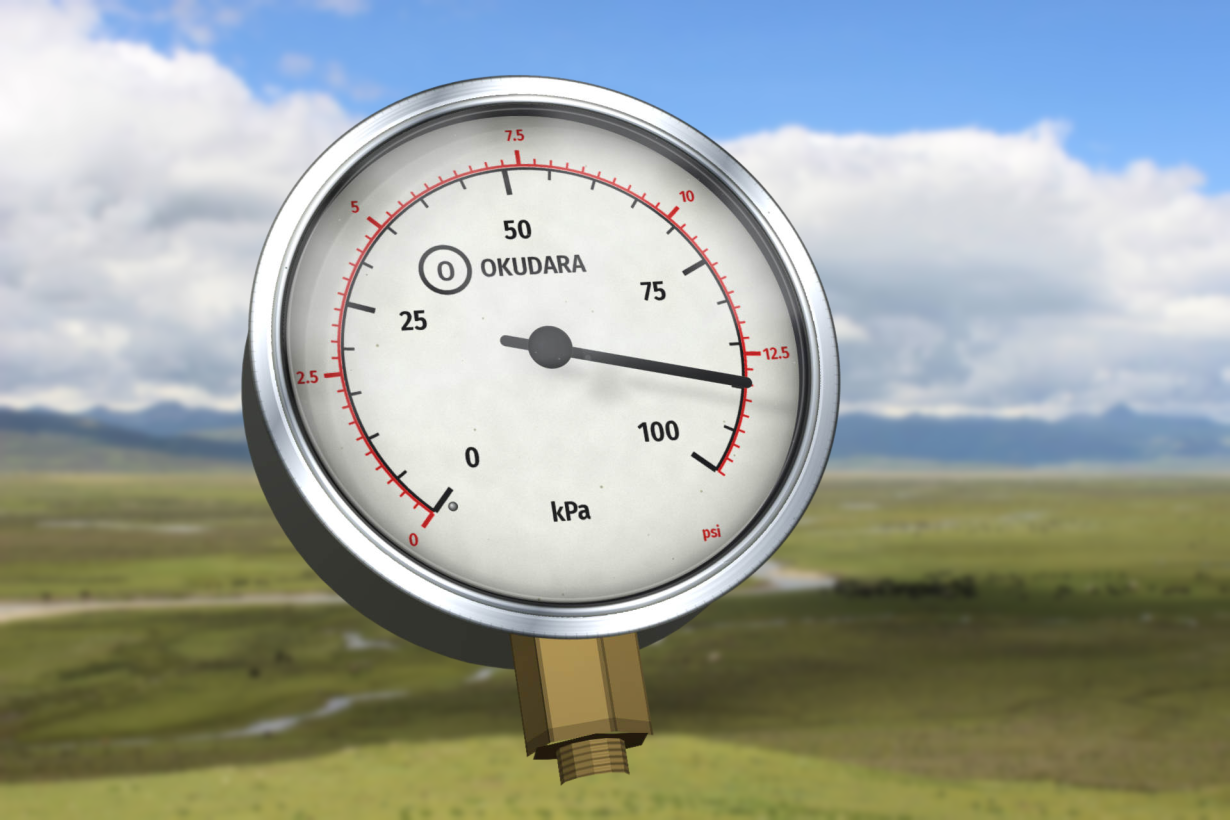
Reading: value=90 unit=kPa
